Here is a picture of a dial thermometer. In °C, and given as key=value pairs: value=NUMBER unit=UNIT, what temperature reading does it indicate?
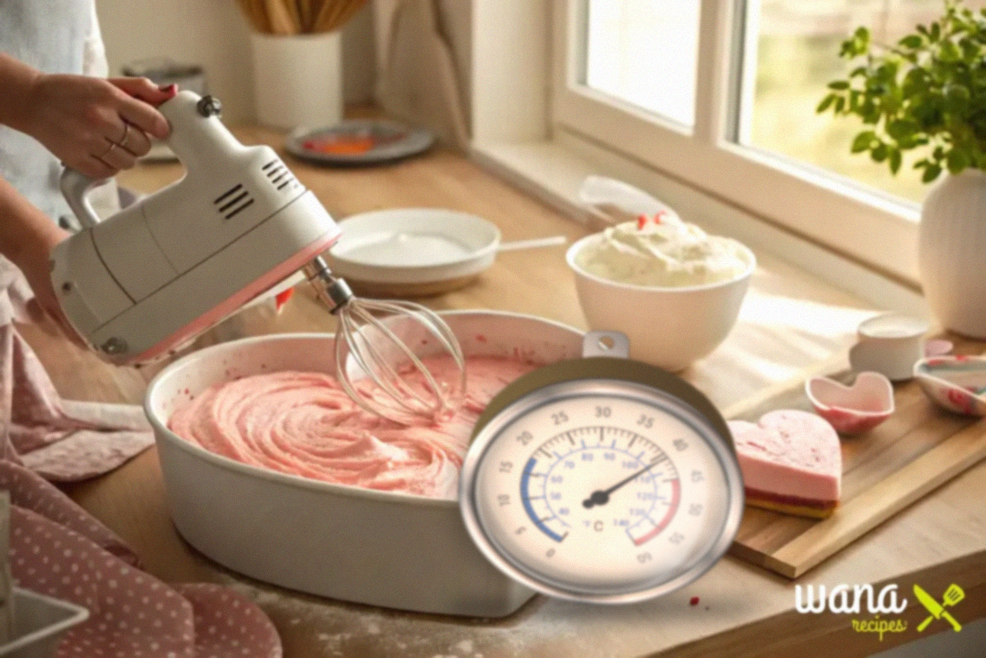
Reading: value=40 unit=°C
